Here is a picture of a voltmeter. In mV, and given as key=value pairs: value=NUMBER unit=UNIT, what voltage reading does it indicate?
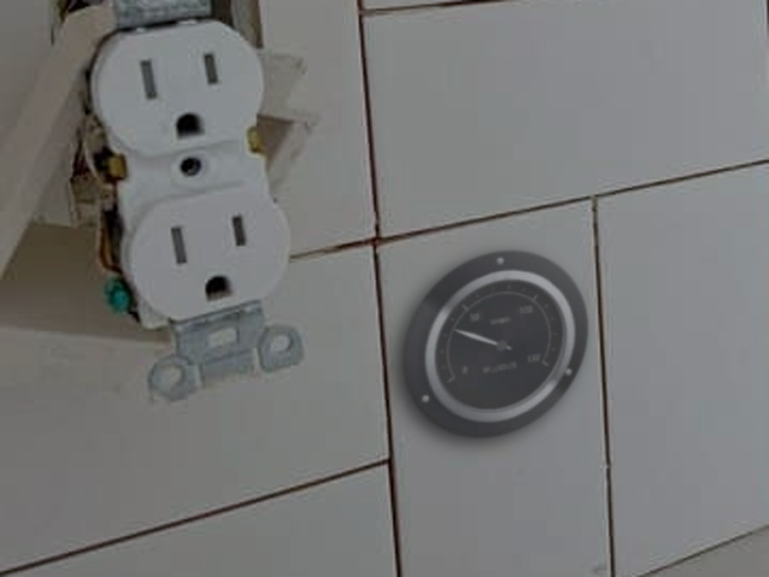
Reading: value=35 unit=mV
